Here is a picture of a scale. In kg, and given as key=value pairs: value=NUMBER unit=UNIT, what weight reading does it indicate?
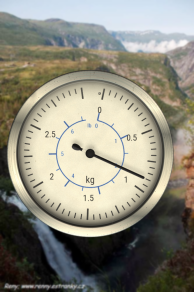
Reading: value=0.9 unit=kg
